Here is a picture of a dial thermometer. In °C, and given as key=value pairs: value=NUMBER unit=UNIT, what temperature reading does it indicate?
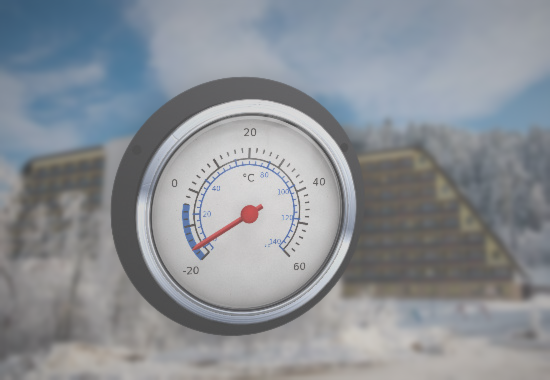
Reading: value=-16 unit=°C
